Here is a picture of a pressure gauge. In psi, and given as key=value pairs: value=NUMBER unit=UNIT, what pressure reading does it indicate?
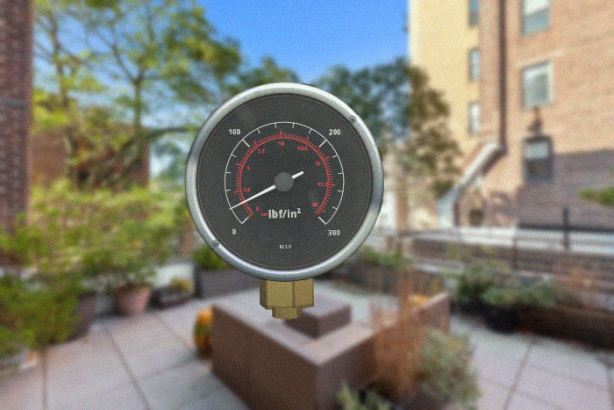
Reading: value=20 unit=psi
